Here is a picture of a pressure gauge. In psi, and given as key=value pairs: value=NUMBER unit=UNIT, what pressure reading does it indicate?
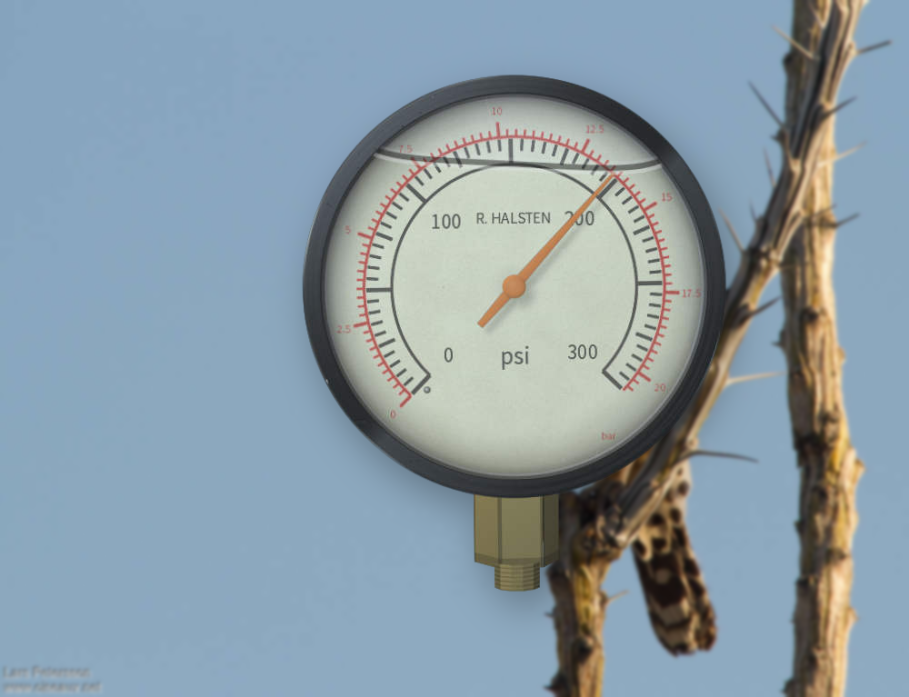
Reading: value=197.5 unit=psi
